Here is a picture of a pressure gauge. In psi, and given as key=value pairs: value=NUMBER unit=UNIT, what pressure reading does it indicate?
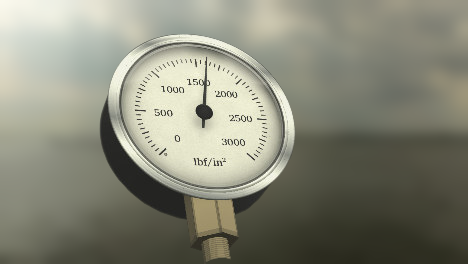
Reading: value=1600 unit=psi
